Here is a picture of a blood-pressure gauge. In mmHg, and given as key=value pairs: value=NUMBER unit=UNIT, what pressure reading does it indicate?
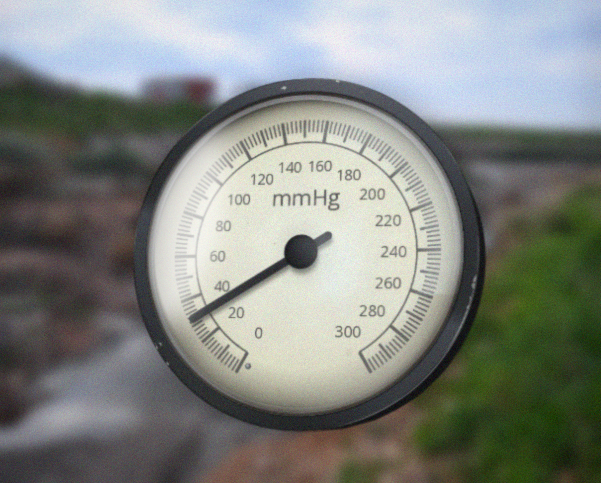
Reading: value=30 unit=mmHg
